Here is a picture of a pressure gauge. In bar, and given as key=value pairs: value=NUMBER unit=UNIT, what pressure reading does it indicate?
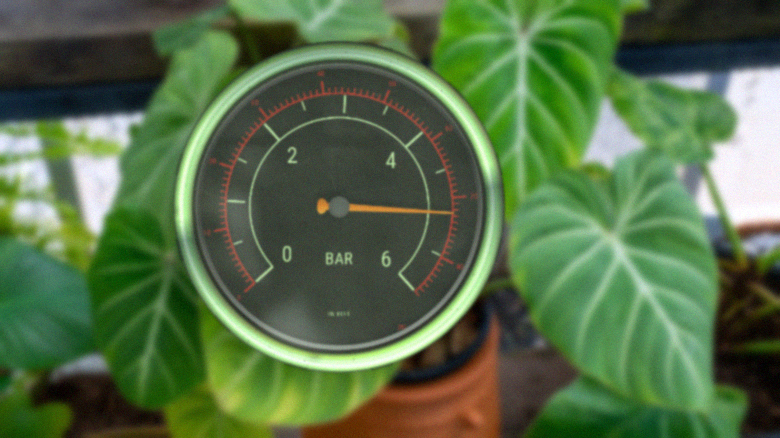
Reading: value=5 unit=bar
